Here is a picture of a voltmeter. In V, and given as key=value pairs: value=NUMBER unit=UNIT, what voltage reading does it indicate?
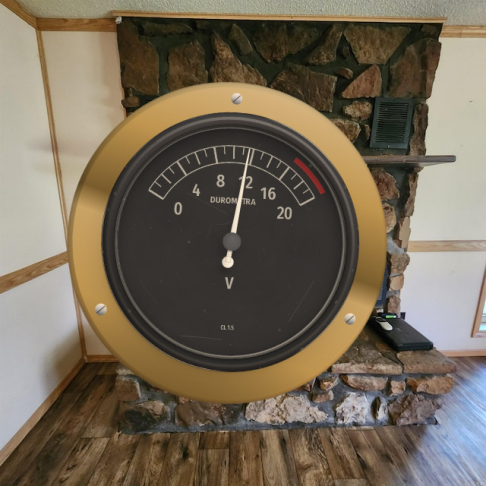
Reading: value=11.5 unit=V
